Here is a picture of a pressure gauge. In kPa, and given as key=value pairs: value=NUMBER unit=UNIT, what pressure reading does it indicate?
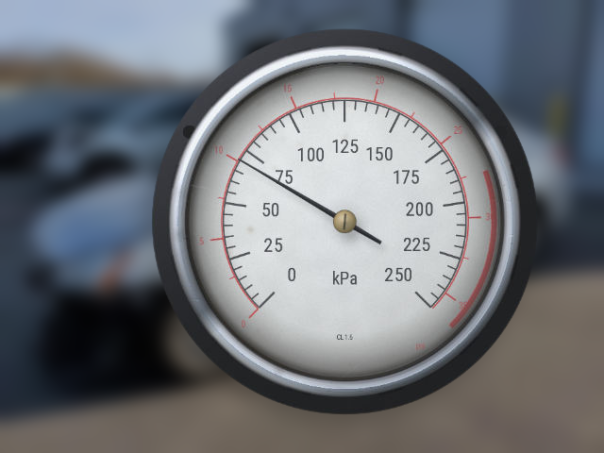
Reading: value=70 unit=kPa
